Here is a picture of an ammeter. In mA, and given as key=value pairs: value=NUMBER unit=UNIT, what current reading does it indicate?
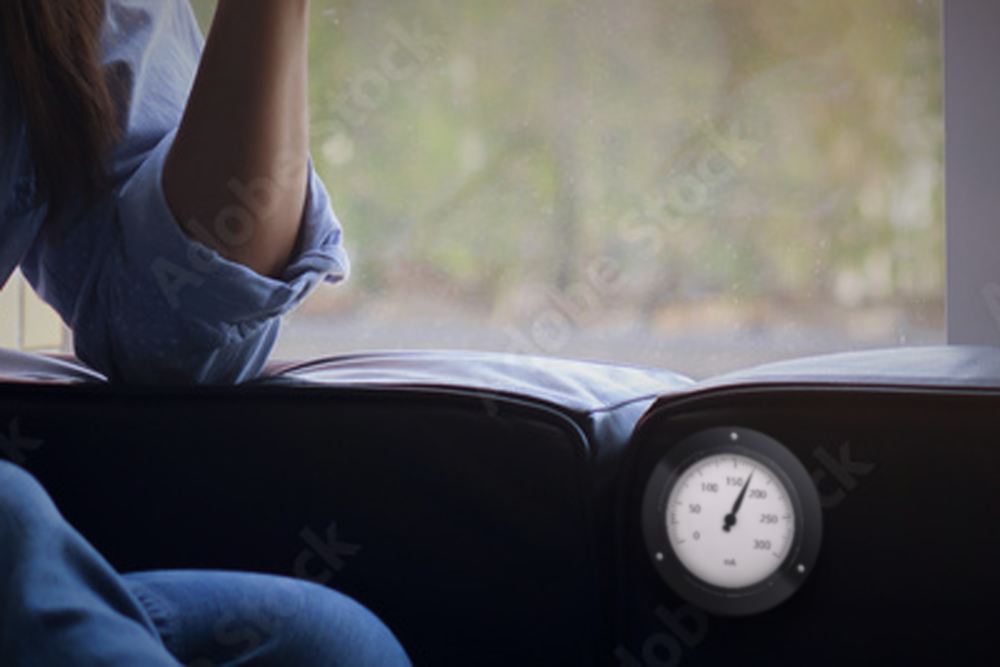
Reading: value=175 unit=mA
